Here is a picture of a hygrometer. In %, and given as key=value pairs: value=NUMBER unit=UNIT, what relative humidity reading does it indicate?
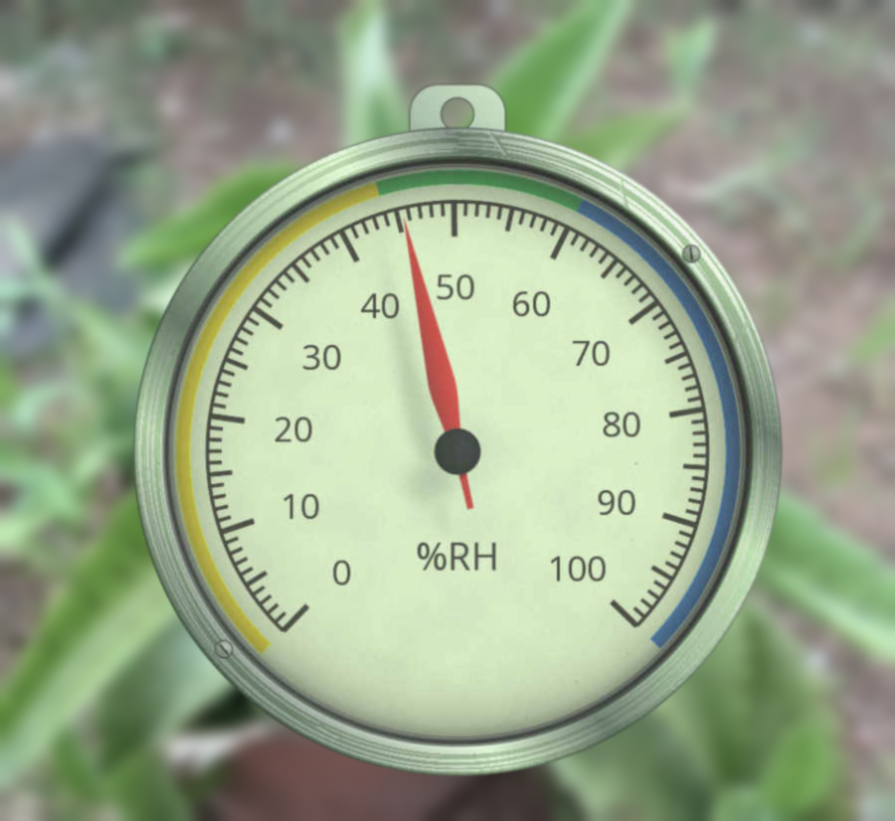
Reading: value=45.5 unit=%
